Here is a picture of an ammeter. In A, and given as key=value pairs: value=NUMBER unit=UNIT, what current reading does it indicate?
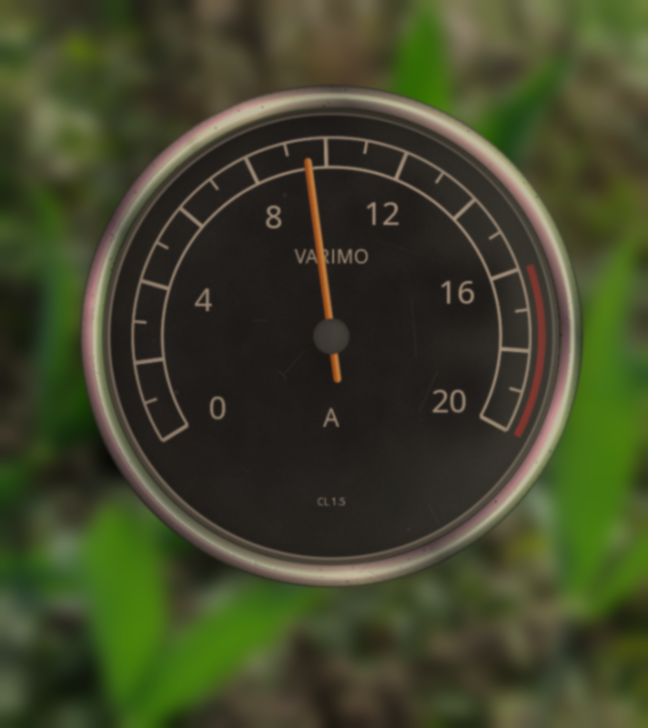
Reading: value=9.5 unit=A
